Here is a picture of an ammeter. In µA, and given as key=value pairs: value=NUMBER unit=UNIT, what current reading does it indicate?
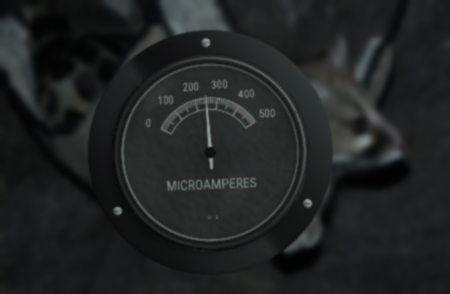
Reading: value=250 unit=µA
